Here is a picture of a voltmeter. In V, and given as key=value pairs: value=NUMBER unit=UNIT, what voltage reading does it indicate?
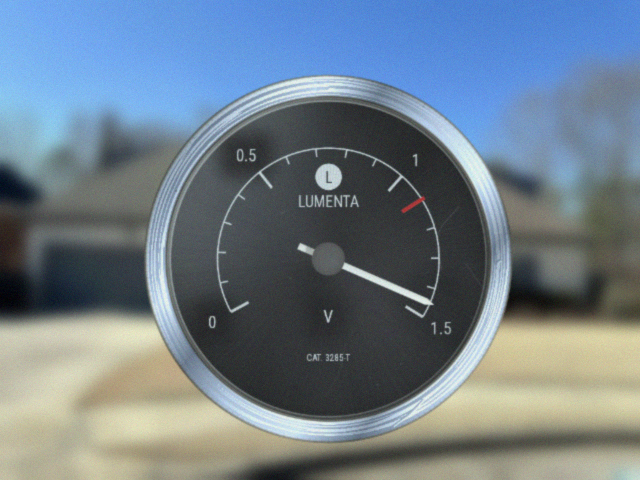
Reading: value=1.45 unit=V
